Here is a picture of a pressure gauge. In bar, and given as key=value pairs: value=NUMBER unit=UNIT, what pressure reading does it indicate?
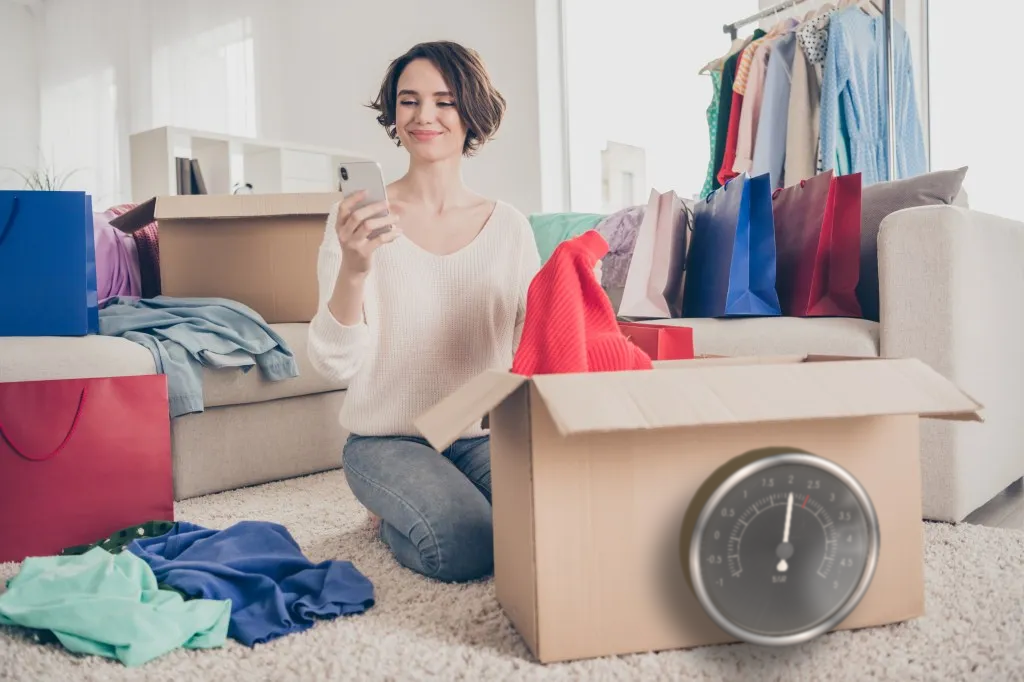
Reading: value=2 unit=bar
